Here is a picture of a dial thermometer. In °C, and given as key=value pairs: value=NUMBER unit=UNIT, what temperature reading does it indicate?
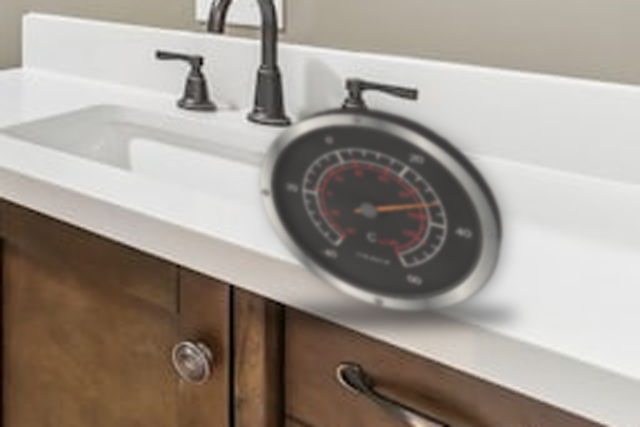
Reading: value=32 unit=°C
